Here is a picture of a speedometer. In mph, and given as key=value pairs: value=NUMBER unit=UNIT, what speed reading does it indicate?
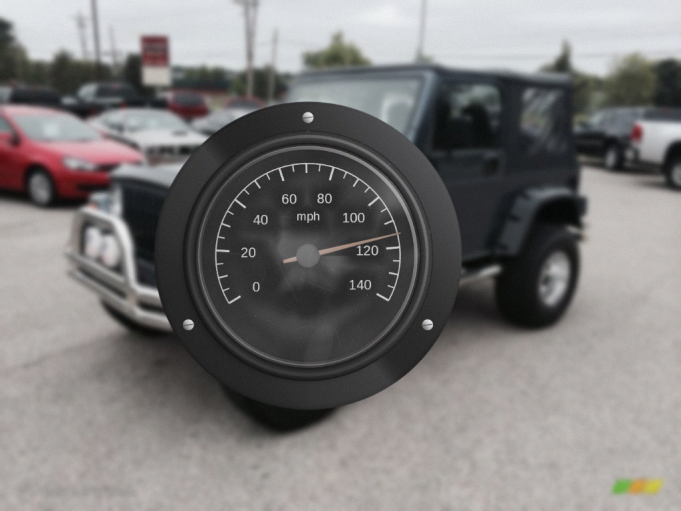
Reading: value=115 unit=mph
